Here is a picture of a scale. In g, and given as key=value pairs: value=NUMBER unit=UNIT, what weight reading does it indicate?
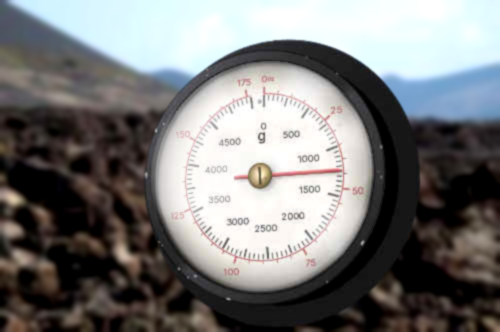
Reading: value=1250 unit=g
